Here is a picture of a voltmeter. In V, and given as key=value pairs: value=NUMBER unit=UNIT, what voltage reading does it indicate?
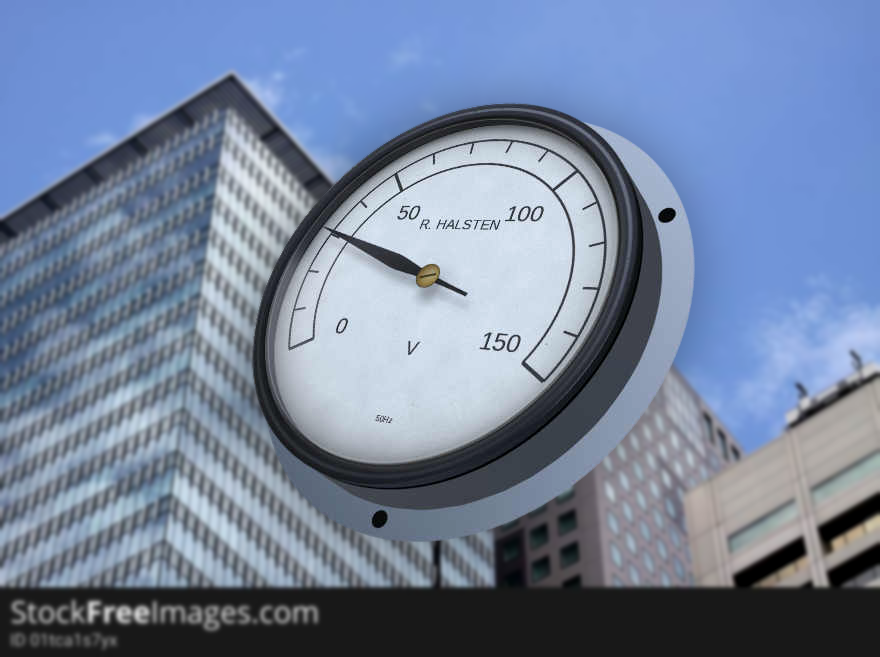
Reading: value=30 unit=V
